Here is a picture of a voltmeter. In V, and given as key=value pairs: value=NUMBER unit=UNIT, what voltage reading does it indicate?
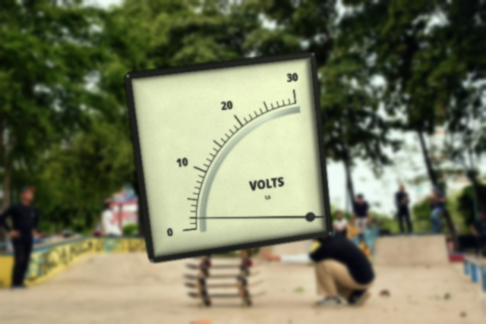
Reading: value=2 unit=V
